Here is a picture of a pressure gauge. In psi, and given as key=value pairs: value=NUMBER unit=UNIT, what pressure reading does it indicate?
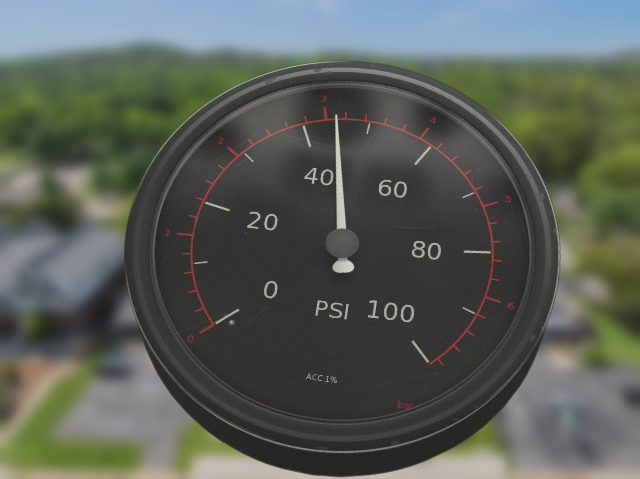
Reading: value=45 unit=psi
